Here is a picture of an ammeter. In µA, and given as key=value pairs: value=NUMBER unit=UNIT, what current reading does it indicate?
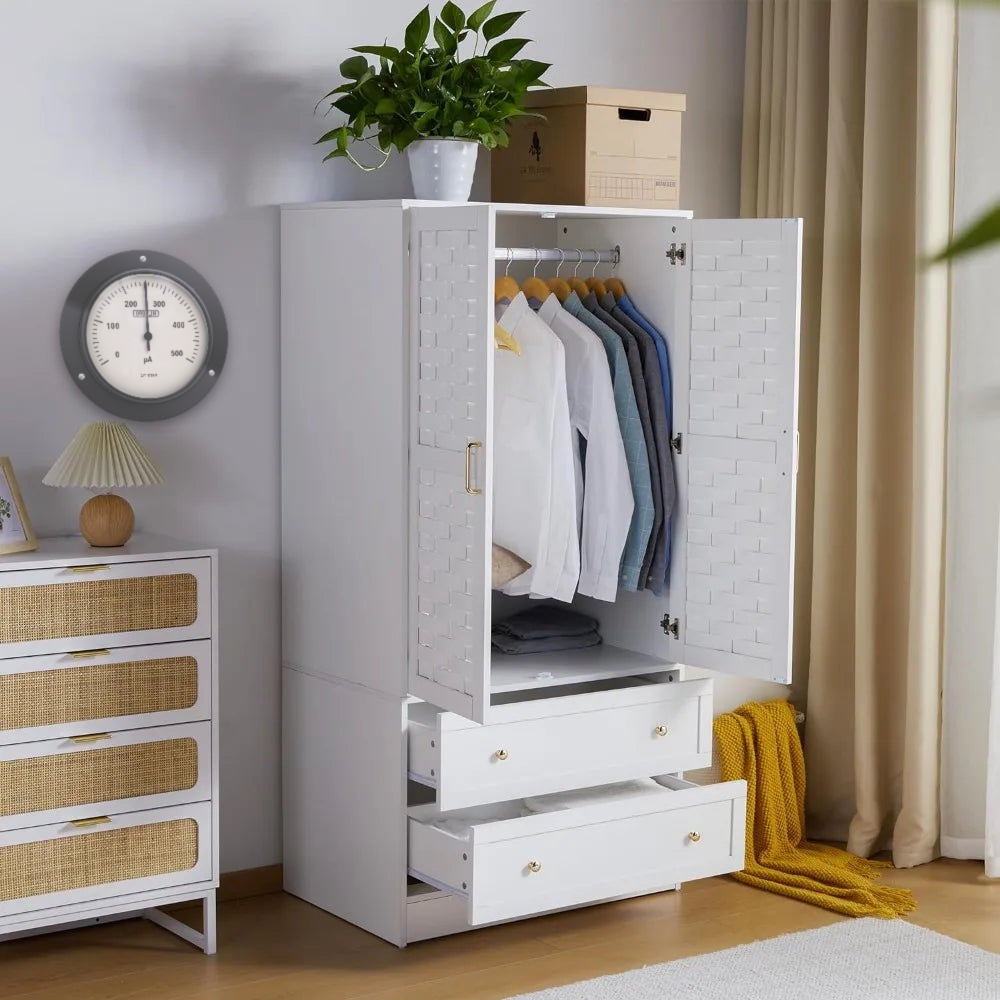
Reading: value=250 unit=µA
